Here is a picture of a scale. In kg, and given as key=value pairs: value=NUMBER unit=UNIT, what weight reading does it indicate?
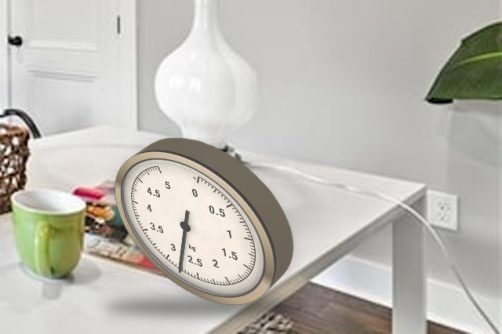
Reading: value=2.75 unit=kg
